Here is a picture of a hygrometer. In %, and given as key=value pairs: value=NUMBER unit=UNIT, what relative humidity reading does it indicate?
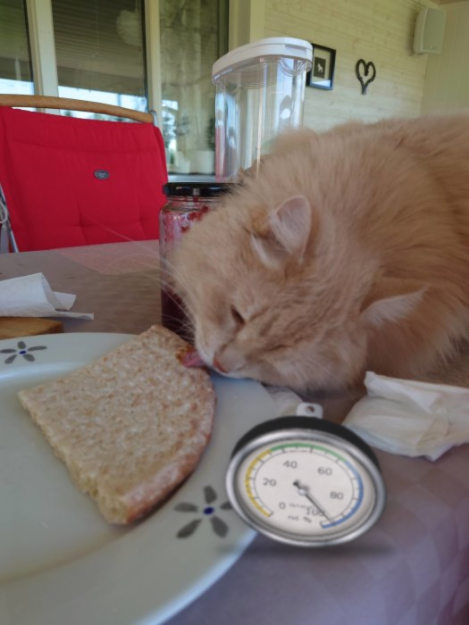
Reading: value=95 unit=%
